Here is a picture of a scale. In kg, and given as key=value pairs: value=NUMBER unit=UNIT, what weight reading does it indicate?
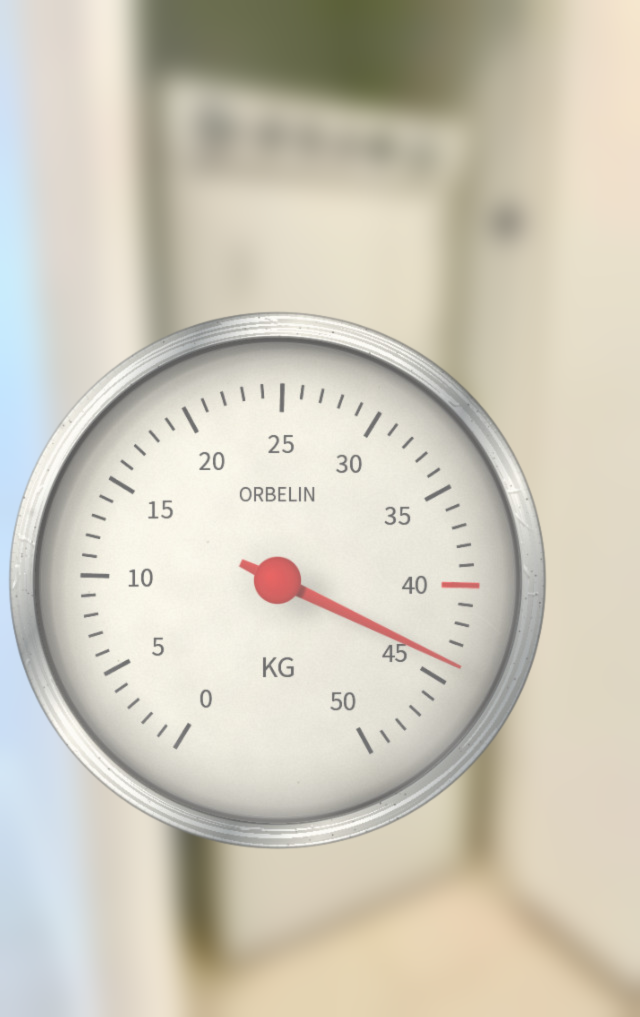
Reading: value=44 unit=kg
